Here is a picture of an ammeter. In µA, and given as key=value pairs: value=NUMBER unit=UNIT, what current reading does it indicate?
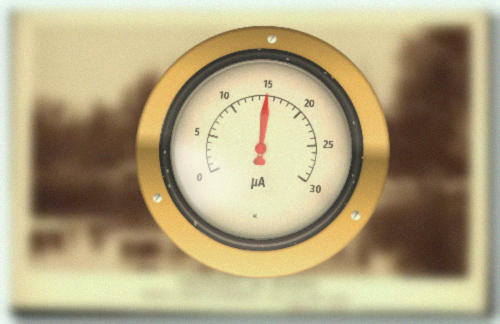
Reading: value=15 unit=µA
